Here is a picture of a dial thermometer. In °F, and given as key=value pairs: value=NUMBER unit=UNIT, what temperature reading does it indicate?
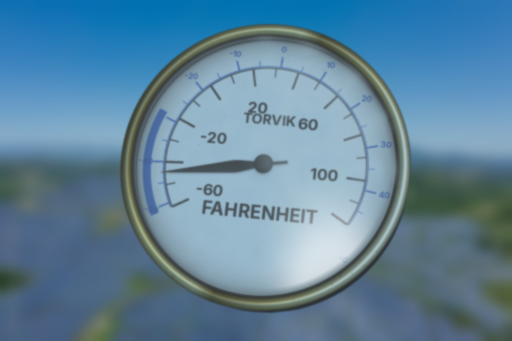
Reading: value=-45 unit=°F
